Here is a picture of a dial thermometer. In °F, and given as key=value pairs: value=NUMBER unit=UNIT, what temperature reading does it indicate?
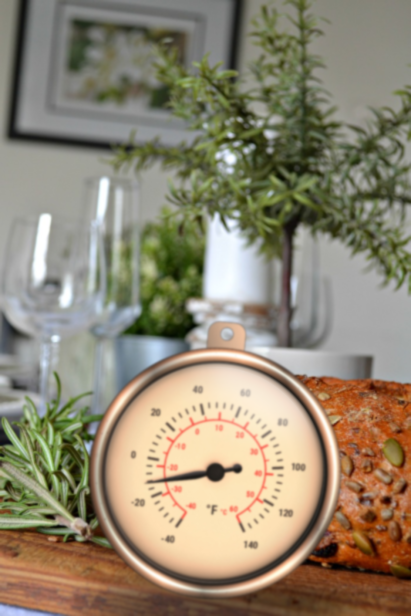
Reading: value=-12 unit=°F
